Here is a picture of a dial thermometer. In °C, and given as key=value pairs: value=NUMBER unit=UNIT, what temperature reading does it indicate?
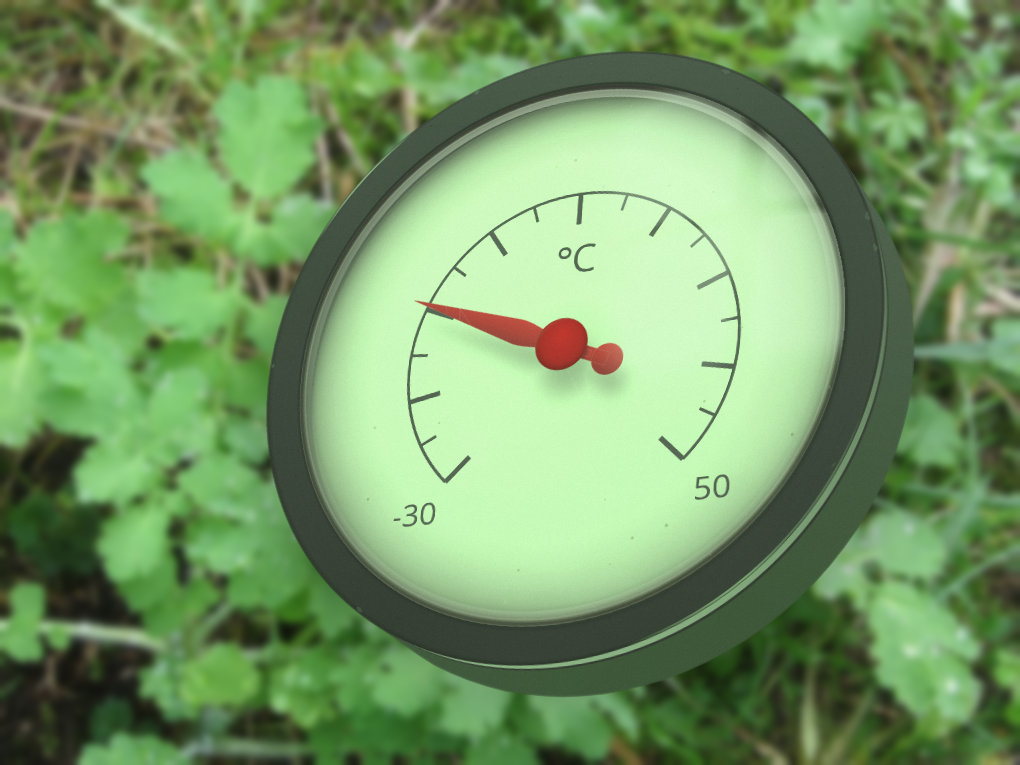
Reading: value=-10 unit=°C
